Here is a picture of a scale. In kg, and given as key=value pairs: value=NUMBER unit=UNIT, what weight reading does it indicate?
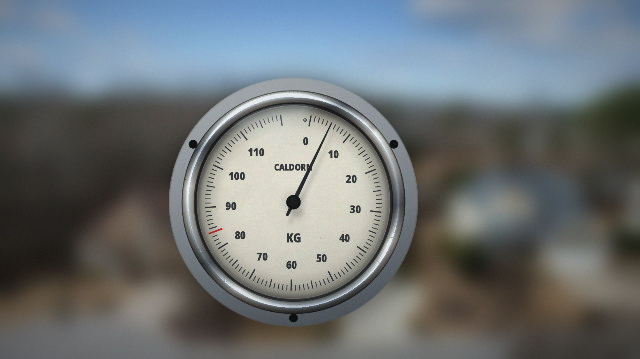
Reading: value=5 unit=kg
